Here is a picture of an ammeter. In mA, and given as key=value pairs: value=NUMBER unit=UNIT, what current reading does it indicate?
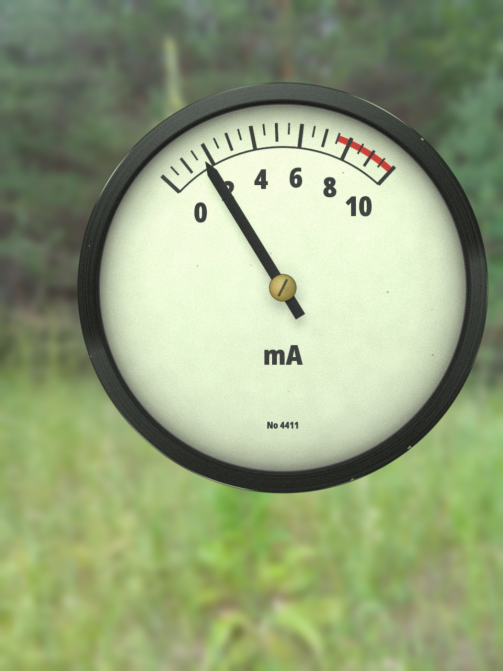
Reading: value=1.75 unit=mA
